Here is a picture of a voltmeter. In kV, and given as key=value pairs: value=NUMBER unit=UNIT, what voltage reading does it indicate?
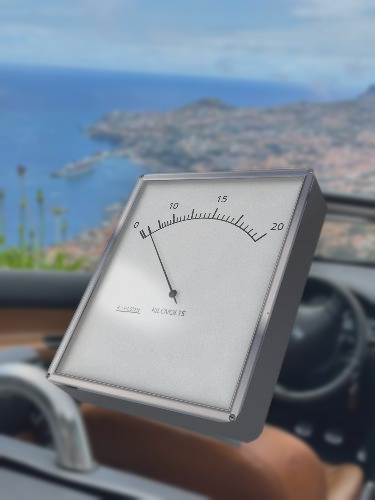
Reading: value=5 unit=kV
